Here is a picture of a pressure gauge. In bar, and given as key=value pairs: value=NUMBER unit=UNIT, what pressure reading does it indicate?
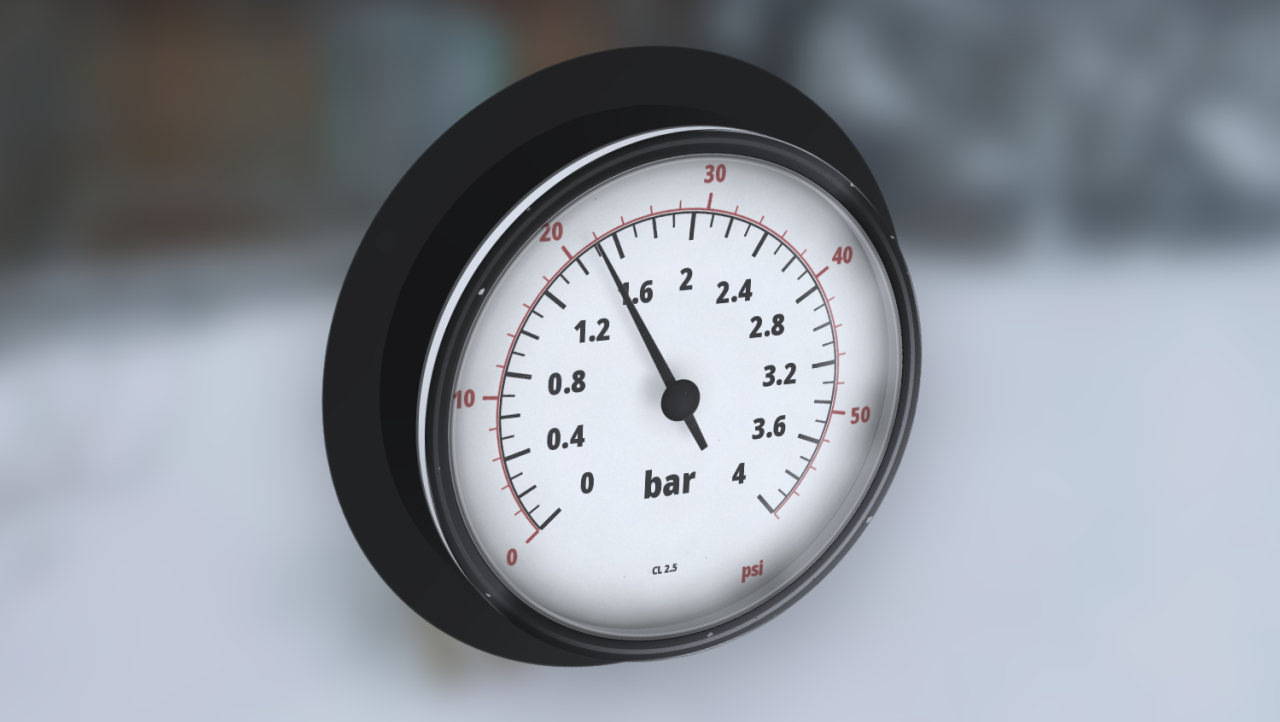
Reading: value=1.5 unit=bar
